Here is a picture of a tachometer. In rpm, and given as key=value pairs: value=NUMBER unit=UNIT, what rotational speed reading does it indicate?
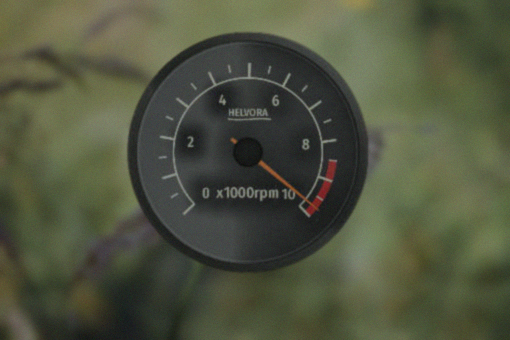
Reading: value=9750 unit=rpm
